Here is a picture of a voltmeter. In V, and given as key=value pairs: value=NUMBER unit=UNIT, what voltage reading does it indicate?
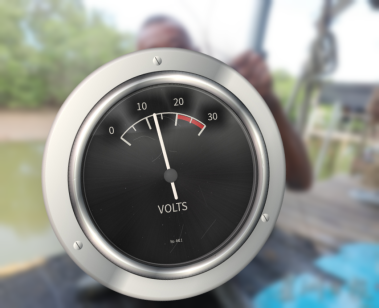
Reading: value=12.5 unit=V
